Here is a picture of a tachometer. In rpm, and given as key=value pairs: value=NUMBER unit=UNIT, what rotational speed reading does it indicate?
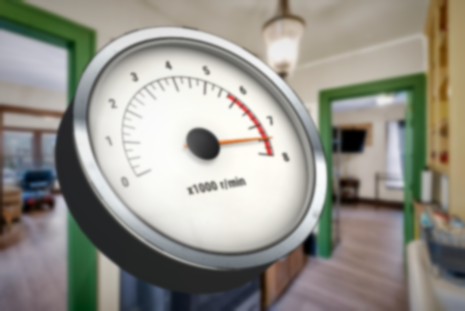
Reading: value=7500 unit=rpm
